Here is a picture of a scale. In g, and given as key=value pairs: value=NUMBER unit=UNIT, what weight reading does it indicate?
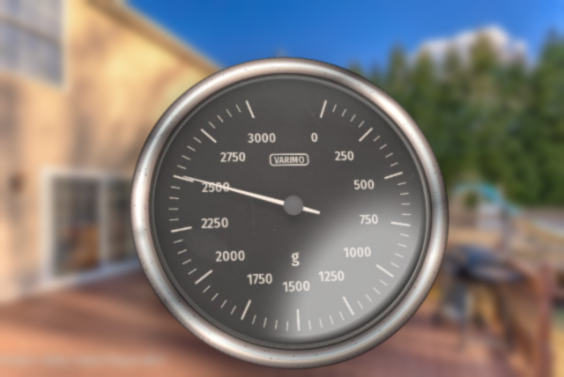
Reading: value=2500 unit=g
